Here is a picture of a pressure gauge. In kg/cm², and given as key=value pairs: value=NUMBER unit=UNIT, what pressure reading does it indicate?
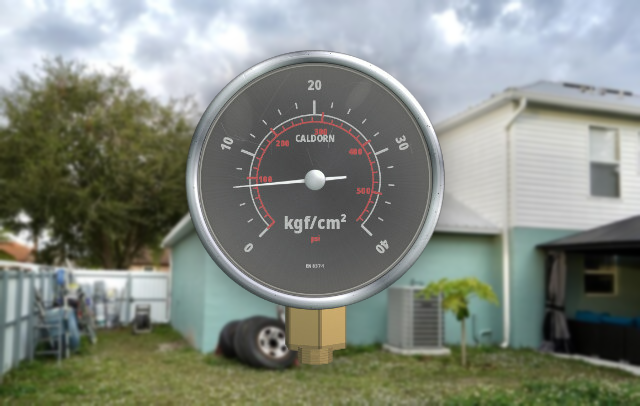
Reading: value=6 unit=kg/cm²
